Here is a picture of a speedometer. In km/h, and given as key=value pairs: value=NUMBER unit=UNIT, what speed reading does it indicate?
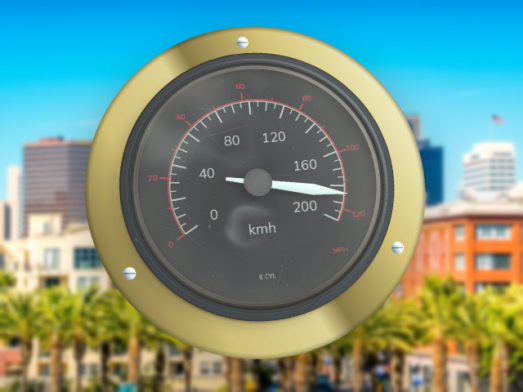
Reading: value=185 unit=km/h
